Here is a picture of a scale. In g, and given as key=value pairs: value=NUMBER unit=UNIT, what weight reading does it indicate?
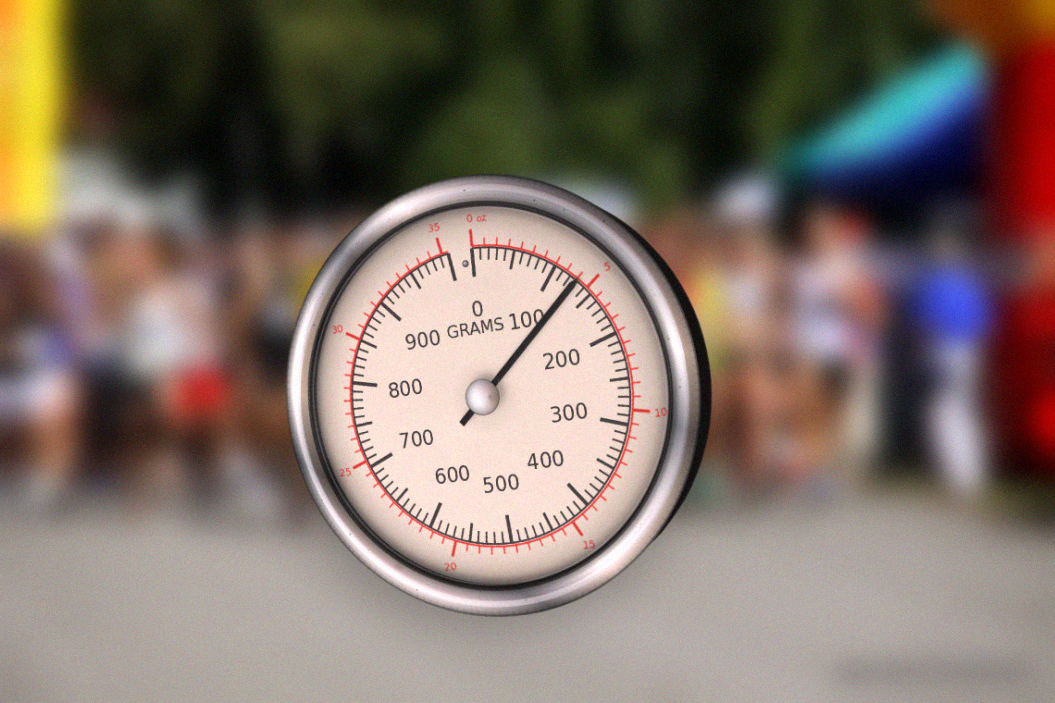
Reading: value=130 unit=g
